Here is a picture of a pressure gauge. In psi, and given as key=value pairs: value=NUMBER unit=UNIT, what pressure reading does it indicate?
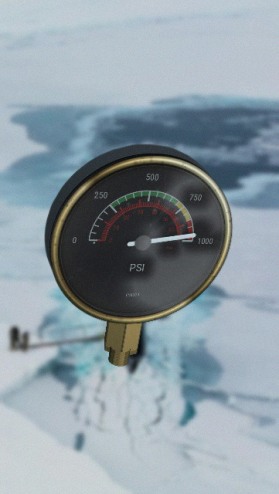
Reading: value=950 unit=psi
